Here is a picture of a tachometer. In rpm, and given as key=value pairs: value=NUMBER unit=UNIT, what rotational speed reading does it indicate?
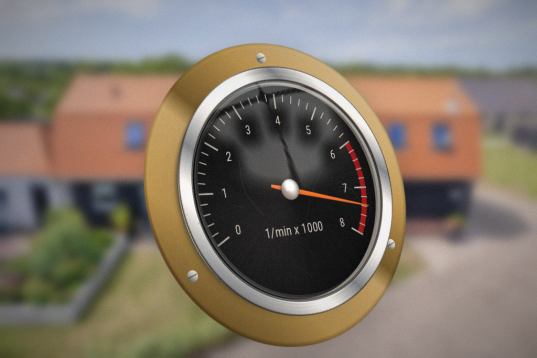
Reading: value=7400 unit=rpm
